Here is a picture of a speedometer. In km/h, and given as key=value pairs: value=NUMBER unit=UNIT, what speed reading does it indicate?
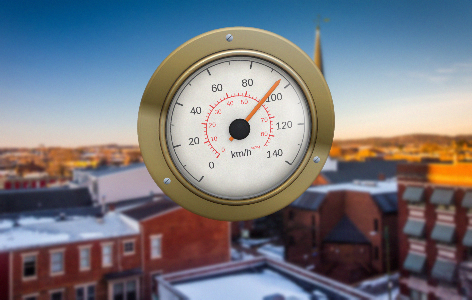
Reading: value=95 unit=km/h
